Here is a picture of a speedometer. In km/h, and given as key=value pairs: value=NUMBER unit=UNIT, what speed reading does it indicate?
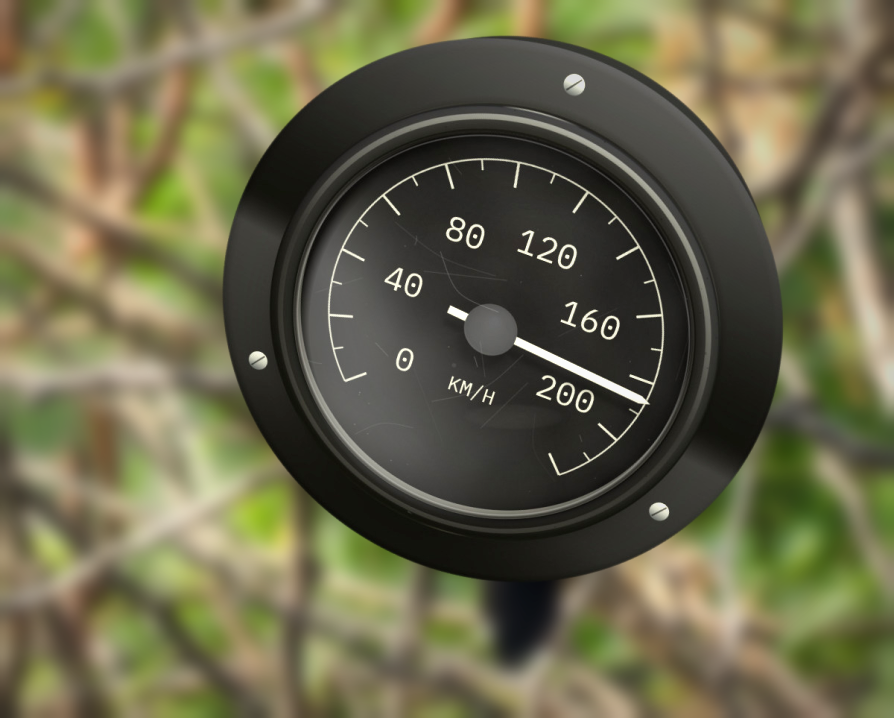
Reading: value=185 unit=km/h
